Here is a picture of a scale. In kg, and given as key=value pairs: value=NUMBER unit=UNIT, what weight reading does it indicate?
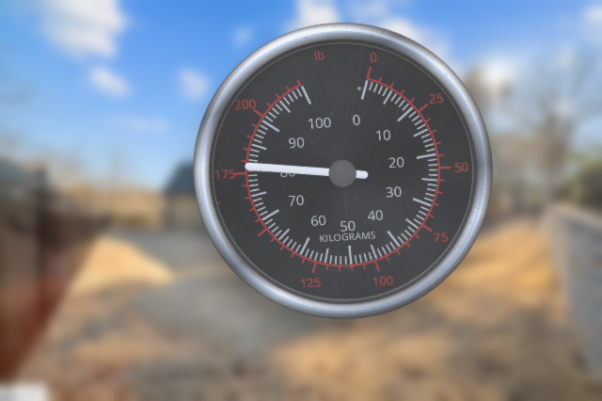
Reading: value=81 unit=kg
